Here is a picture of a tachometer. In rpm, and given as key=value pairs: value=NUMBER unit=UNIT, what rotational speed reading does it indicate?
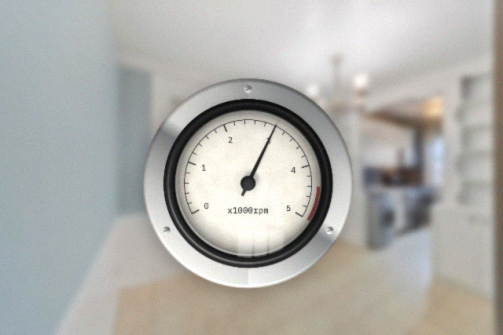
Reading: value=3000 unit=rpm
